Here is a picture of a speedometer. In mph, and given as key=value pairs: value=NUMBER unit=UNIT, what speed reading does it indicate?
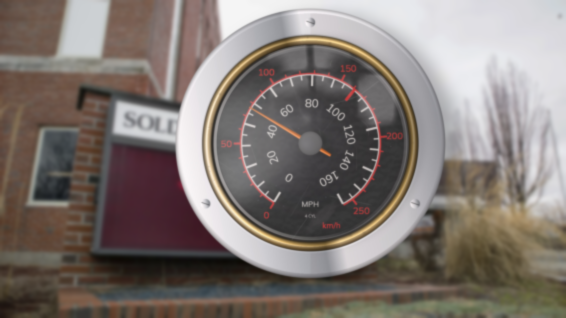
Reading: value=47.5 unit=mph
